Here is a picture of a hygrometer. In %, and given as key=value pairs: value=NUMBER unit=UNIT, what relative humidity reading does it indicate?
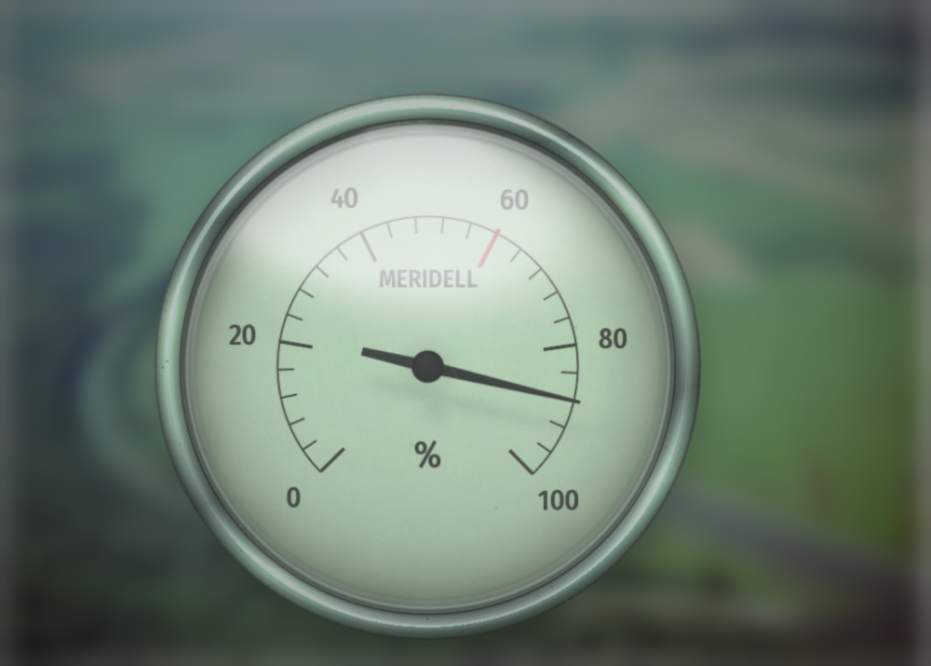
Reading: value=88 unit=%
